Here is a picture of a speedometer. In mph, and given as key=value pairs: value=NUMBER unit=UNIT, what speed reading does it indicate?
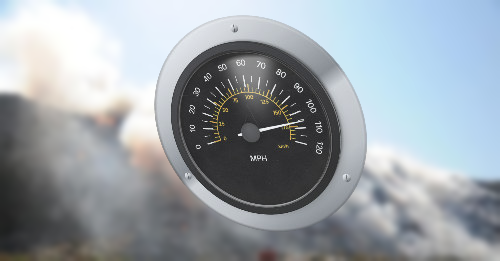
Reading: value=105 unit=mph
